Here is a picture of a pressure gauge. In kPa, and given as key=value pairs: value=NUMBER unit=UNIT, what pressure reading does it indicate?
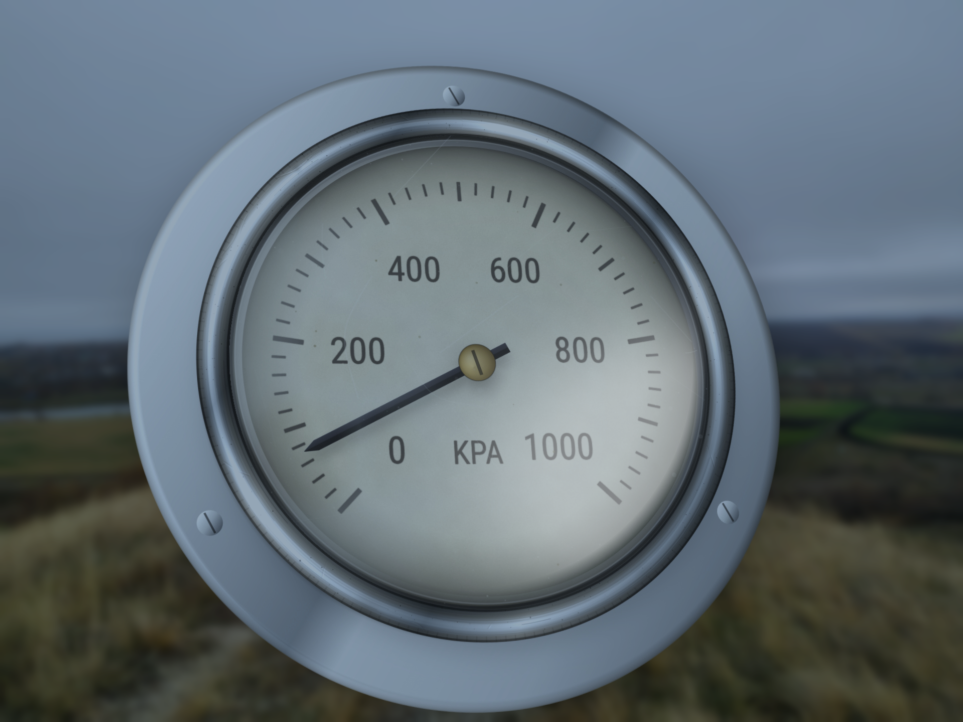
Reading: value=70 unit=kPa
